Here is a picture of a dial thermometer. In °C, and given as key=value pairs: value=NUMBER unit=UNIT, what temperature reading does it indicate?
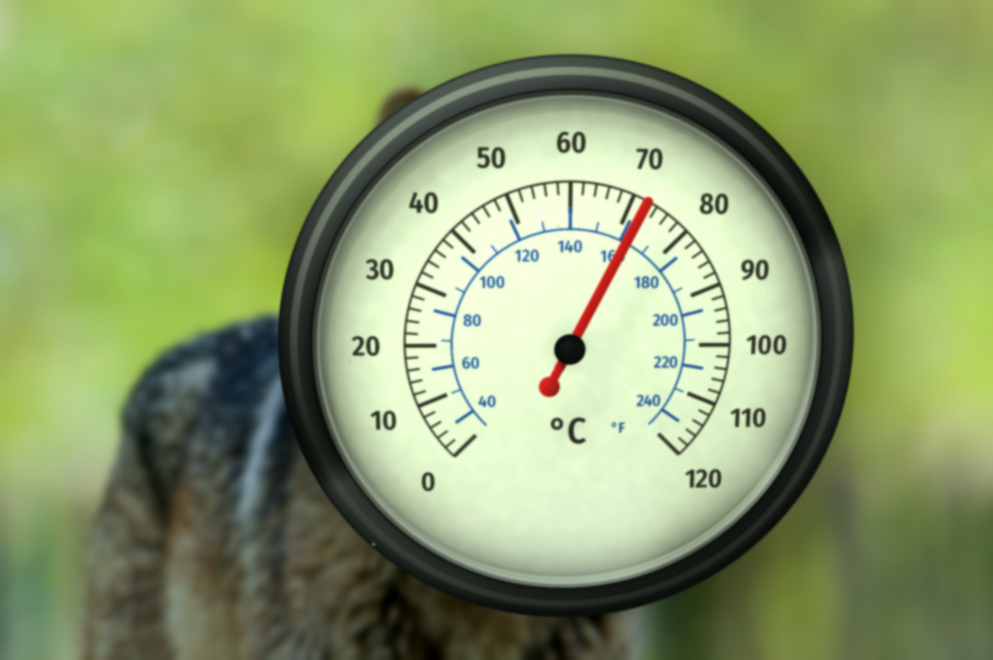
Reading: value=72 unit=°C
